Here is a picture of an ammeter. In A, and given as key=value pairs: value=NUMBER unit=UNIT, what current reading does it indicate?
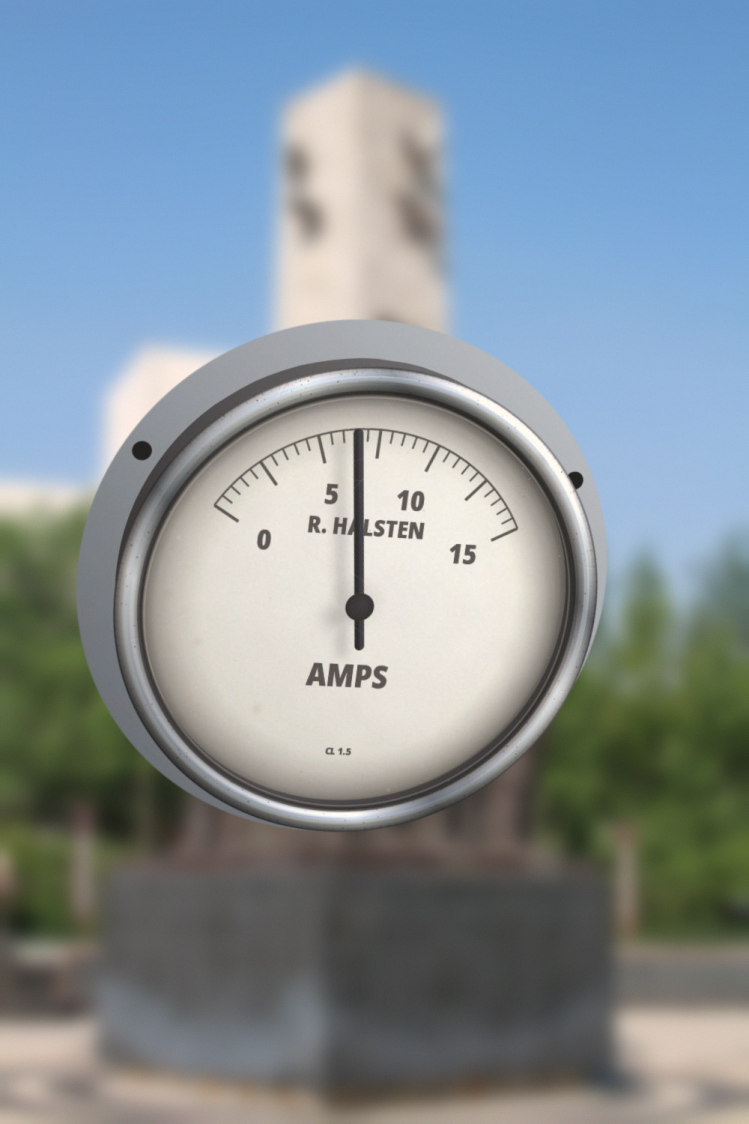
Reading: value=6.5 unit=A
